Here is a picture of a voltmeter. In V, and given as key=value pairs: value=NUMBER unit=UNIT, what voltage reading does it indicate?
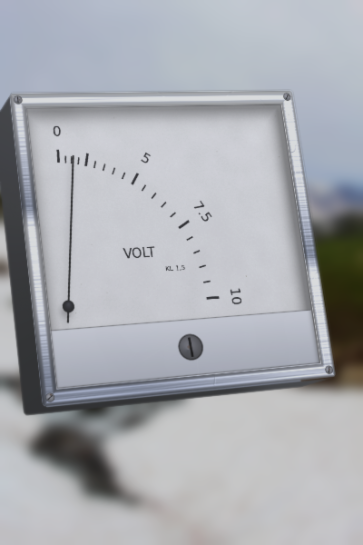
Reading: value=1.5 unit=V
